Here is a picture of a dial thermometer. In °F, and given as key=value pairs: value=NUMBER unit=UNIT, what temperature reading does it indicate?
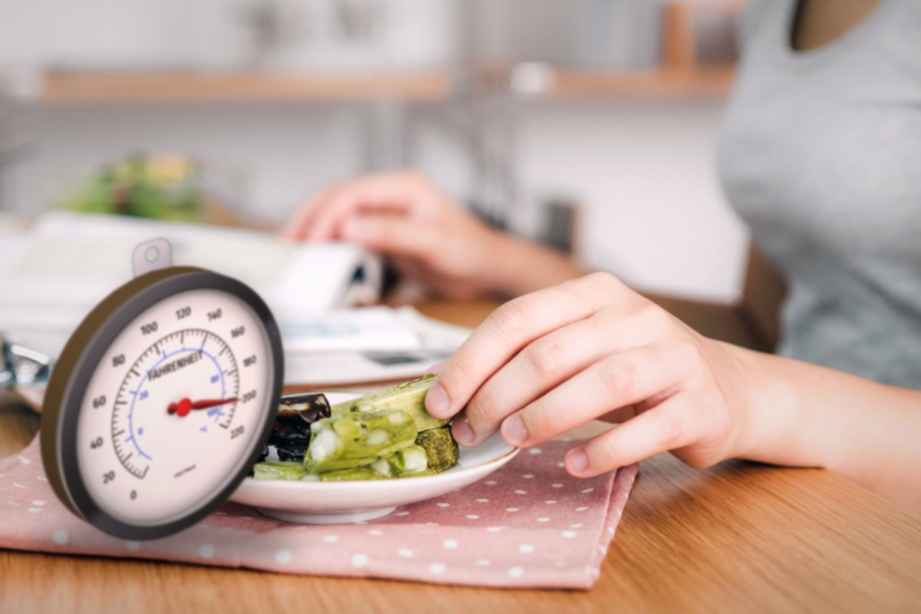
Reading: value=200 unit=°F
